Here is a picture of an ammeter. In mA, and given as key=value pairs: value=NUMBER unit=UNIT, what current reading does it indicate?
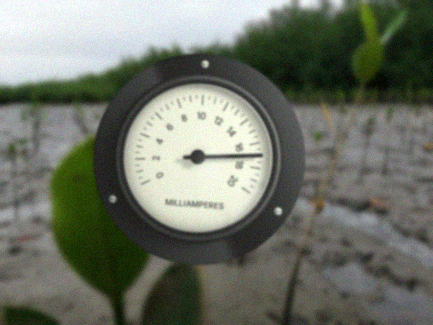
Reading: value=17 unit=mA
